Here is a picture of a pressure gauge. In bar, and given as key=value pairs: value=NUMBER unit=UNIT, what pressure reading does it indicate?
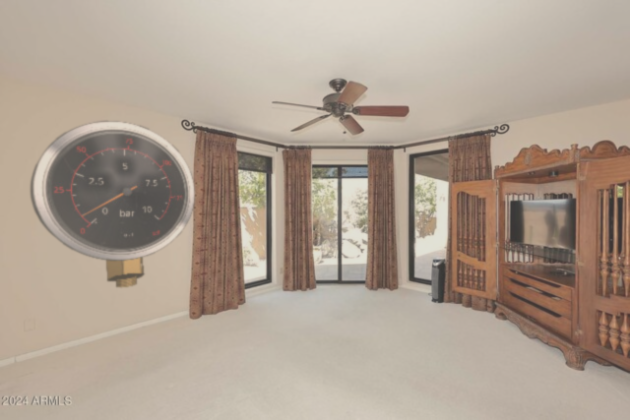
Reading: value=0.5 unit=bar
